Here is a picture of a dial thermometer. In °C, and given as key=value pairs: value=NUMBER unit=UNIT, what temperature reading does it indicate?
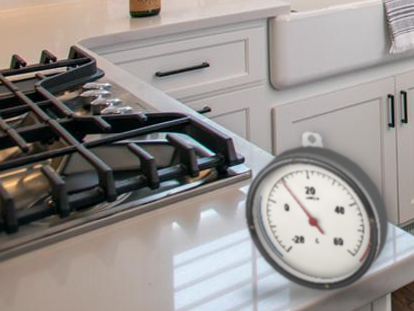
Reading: value=10 unit=°C
